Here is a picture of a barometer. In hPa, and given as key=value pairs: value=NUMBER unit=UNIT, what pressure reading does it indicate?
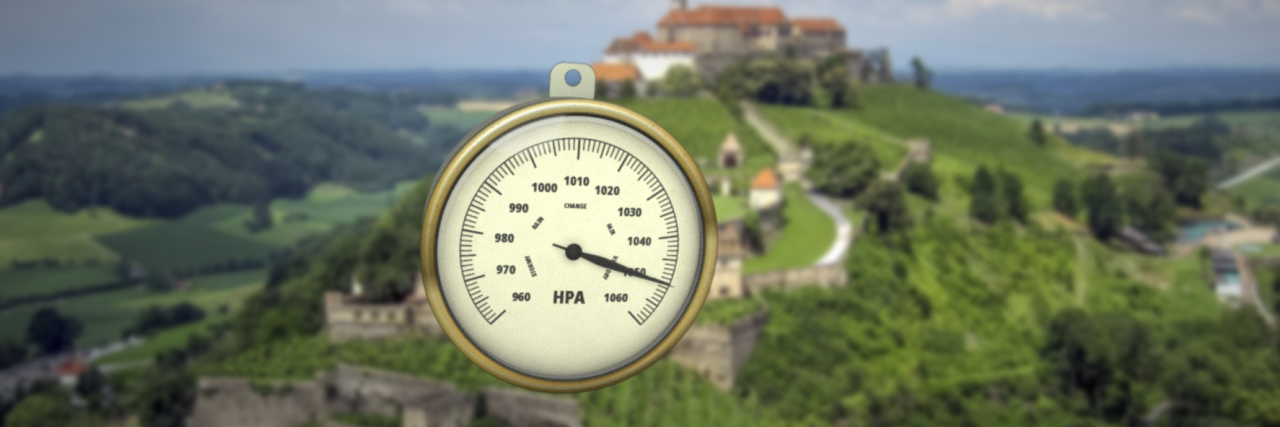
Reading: value=1050 unit=hPa
